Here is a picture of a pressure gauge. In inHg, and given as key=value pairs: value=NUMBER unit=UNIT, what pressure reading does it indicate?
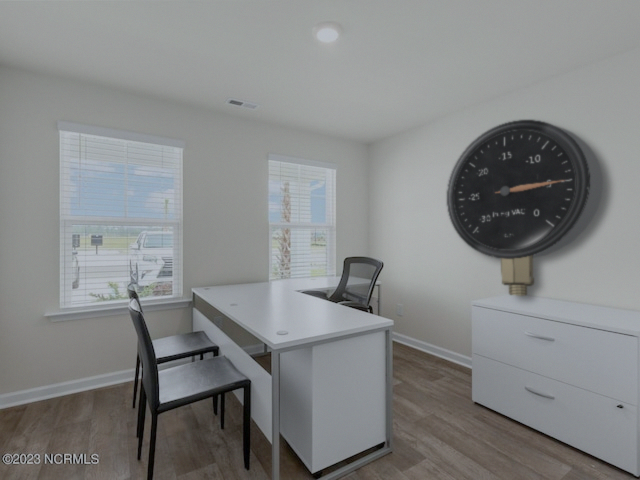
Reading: value=-5 unit=inHg
